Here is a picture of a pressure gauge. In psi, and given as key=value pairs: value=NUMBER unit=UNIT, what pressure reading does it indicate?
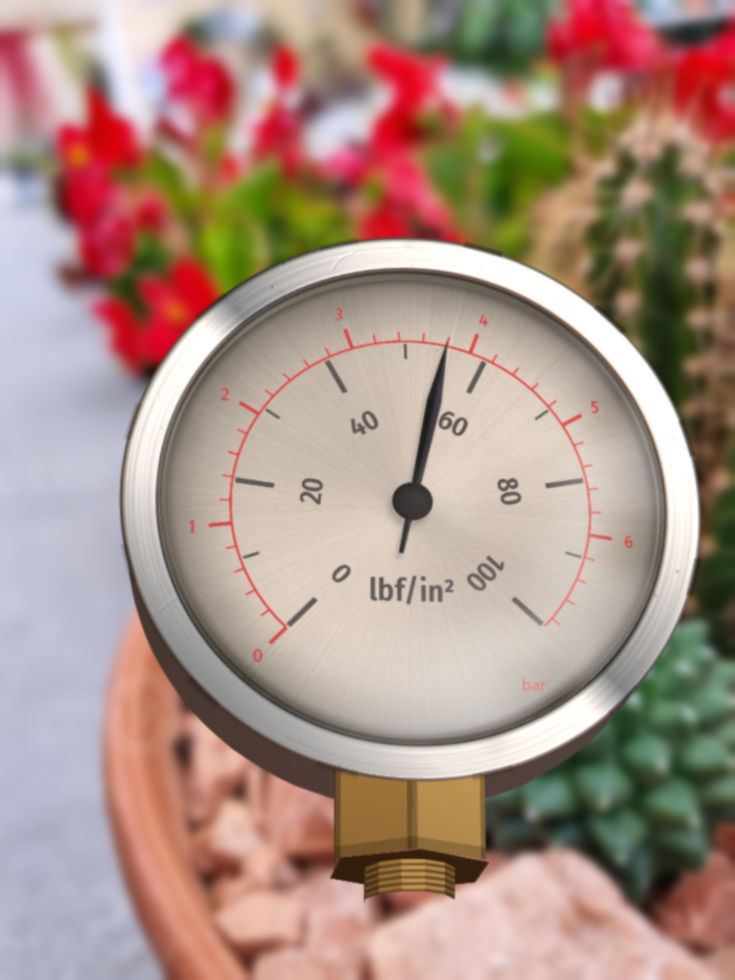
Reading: value=55 unit=psi
